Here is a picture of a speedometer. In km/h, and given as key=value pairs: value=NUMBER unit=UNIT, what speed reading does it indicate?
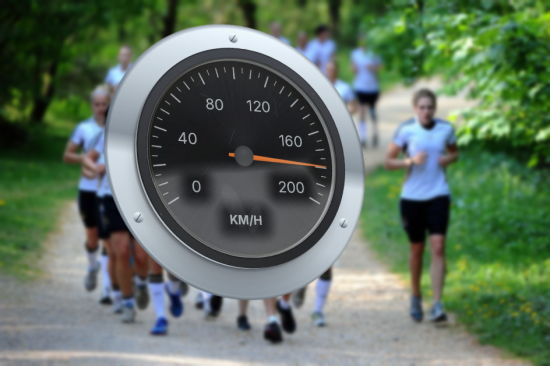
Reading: value=180 unit=km/h
